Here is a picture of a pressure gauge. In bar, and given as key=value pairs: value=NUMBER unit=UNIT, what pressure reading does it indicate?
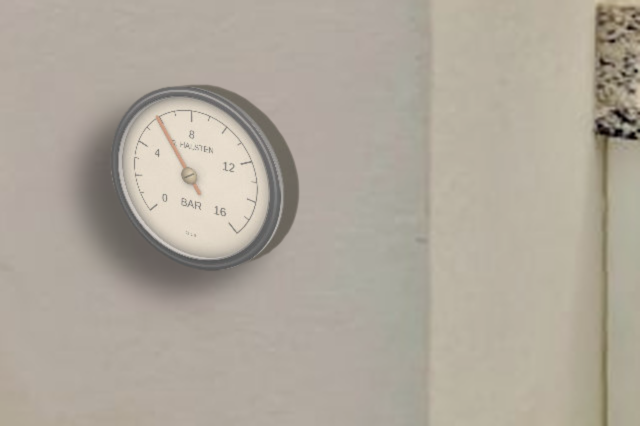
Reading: value=6 unit=bar
